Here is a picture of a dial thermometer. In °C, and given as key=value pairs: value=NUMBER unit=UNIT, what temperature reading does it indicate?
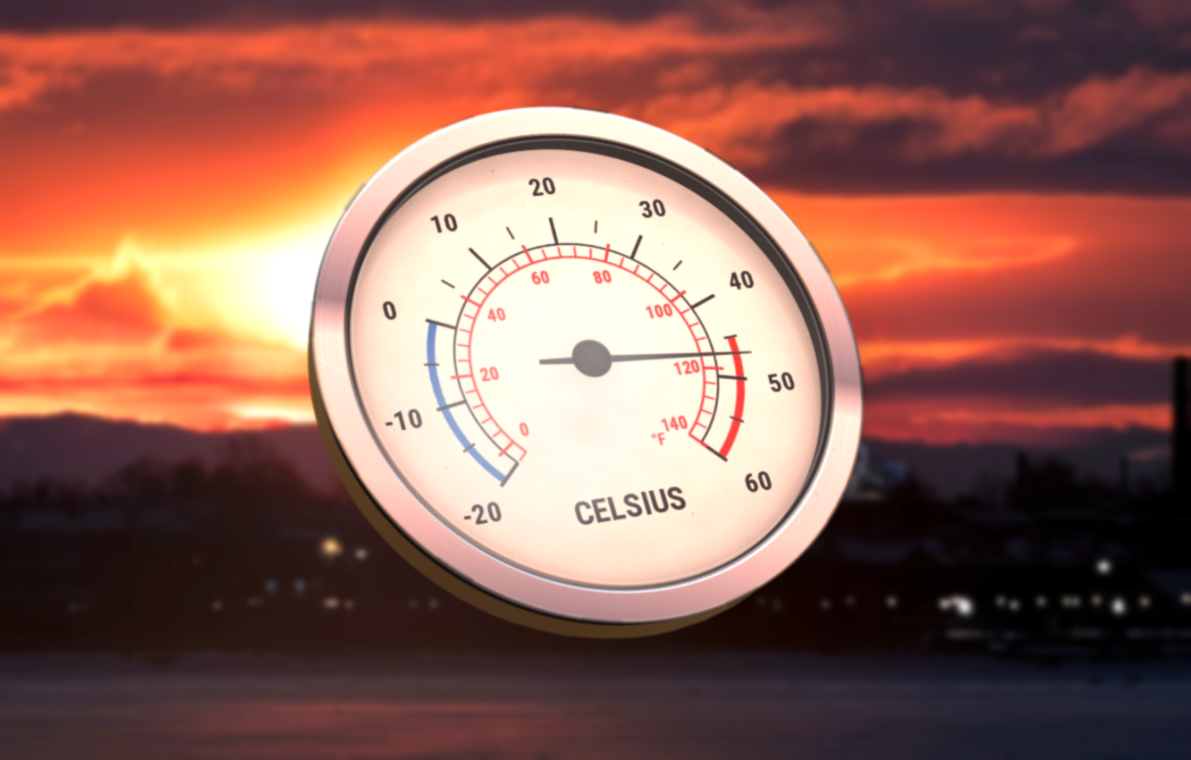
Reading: value=47.5 unit=°C
